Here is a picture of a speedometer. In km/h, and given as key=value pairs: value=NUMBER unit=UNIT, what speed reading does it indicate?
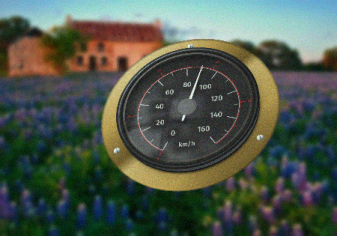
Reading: value=90 unit=km/h
